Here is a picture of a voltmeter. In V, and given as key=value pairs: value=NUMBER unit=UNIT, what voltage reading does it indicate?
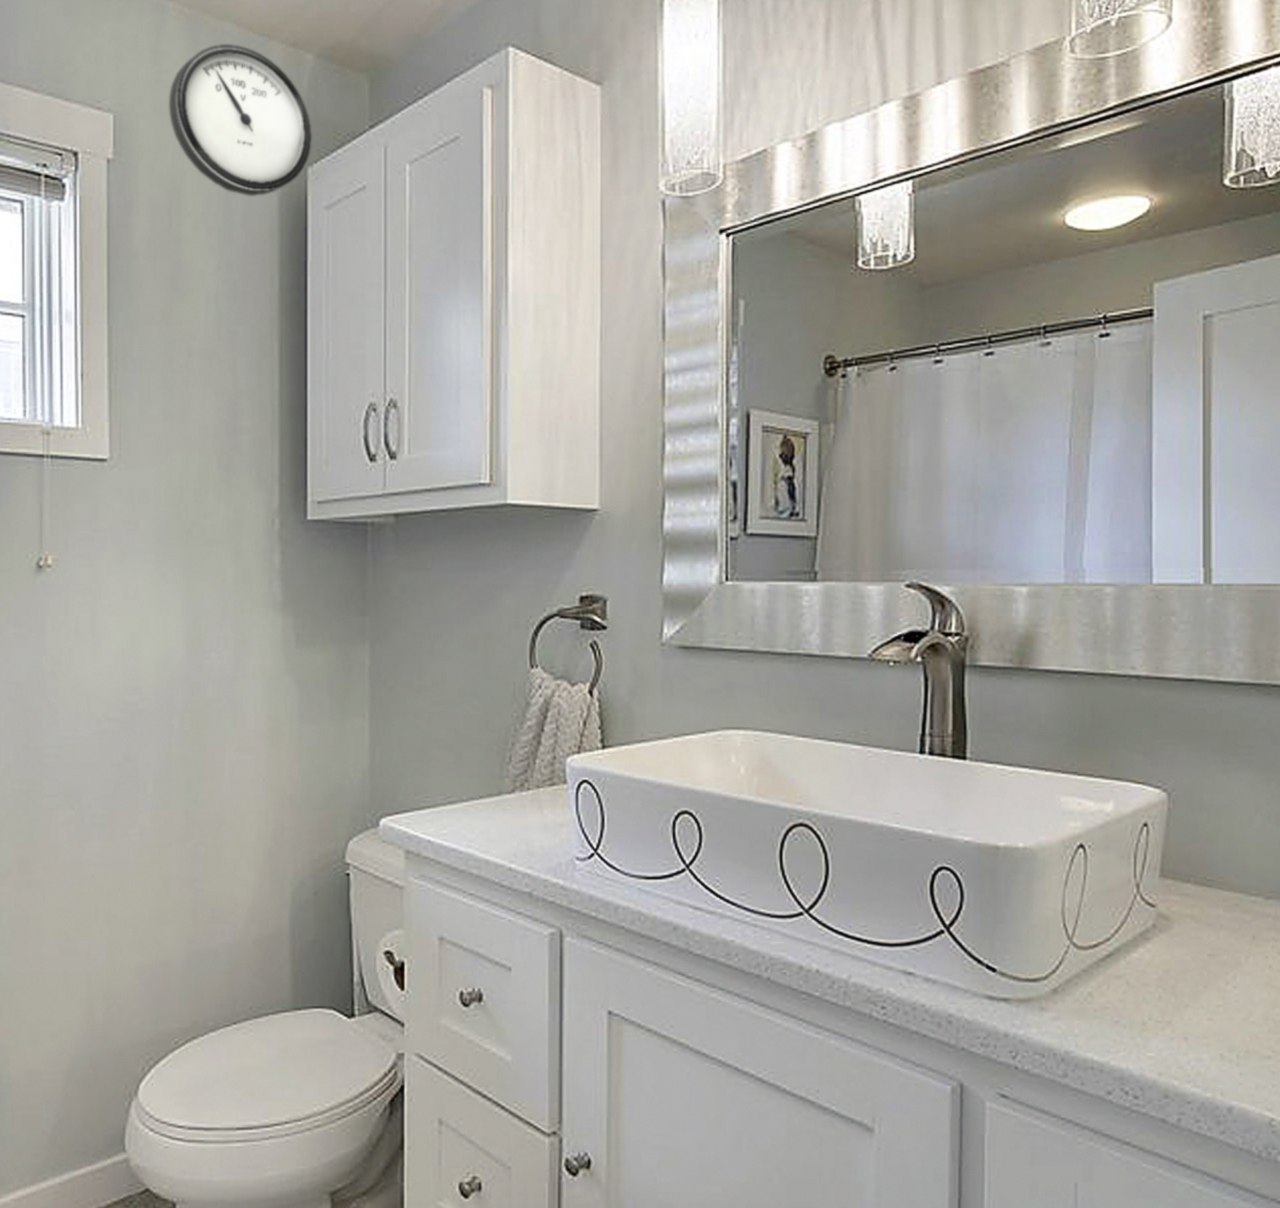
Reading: value=25 unit=V
